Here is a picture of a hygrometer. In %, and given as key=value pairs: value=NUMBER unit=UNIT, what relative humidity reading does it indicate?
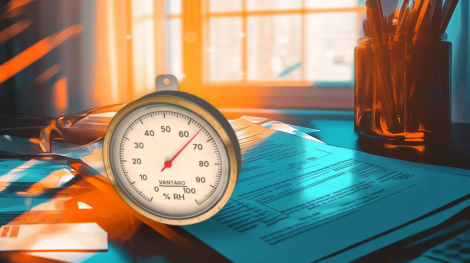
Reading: value=65 unit=%
